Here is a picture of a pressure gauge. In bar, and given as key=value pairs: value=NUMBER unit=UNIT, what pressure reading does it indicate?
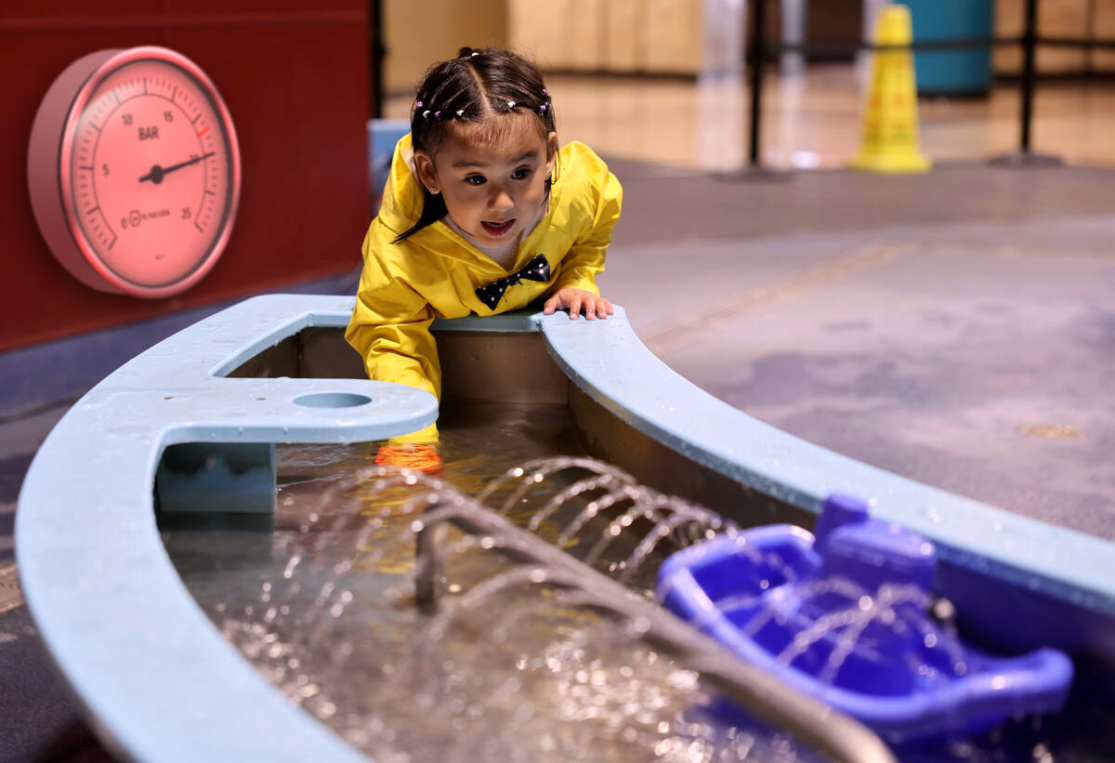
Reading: value=20 unit=bar
